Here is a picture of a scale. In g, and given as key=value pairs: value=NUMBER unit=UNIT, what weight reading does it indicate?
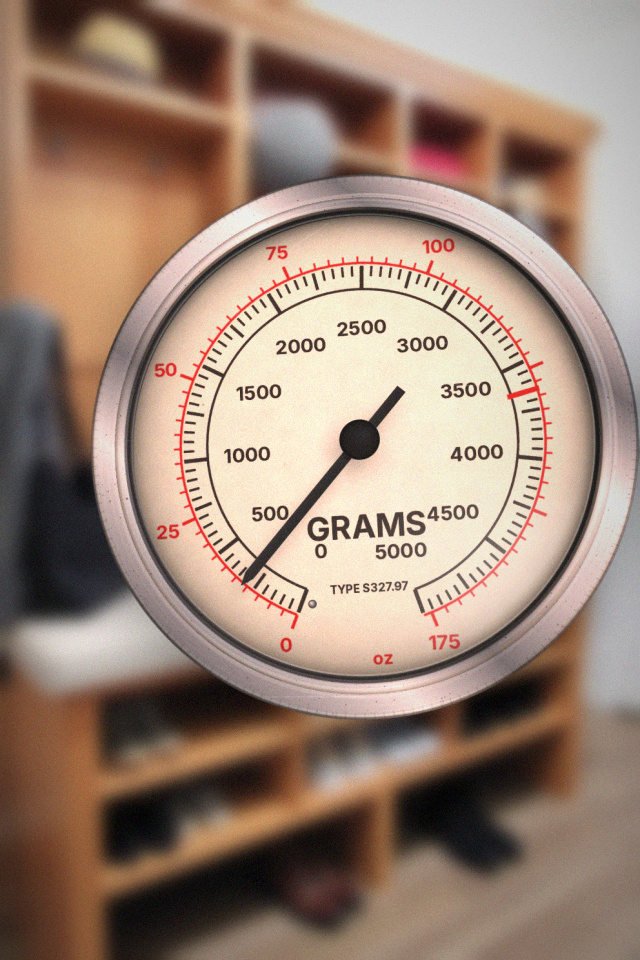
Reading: value=300 unit=g
